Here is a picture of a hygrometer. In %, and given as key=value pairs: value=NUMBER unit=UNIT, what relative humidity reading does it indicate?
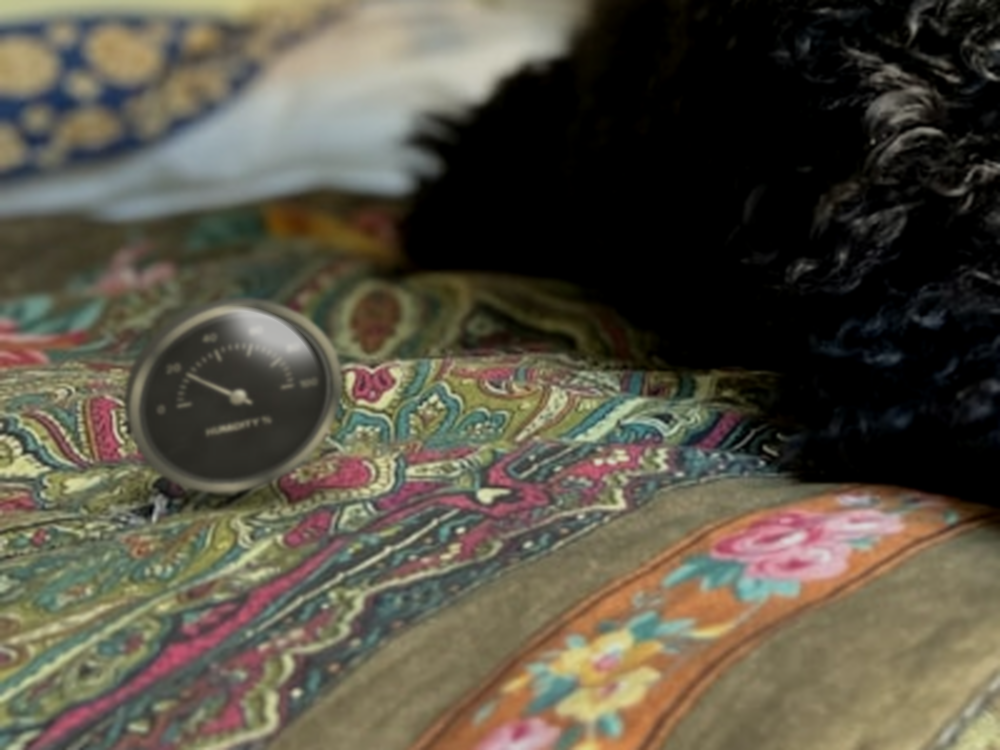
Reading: value=20 unit=%
